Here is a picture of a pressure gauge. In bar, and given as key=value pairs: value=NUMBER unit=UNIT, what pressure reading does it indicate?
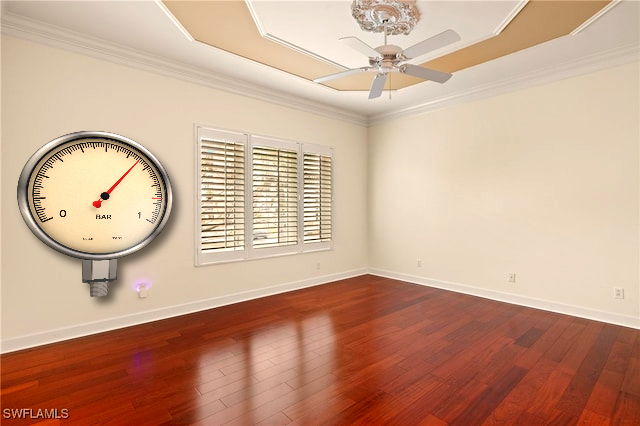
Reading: value=0.65 unit=bar
